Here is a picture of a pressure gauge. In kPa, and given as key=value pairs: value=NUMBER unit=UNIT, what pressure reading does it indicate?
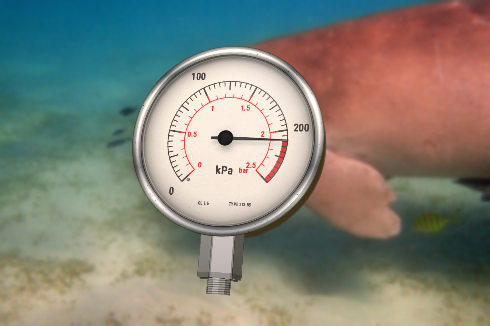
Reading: value=210 unit=kPa
